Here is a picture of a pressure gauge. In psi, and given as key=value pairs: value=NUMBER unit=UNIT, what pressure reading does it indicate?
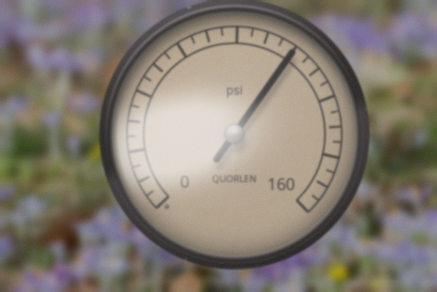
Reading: value=100 unit=psi
